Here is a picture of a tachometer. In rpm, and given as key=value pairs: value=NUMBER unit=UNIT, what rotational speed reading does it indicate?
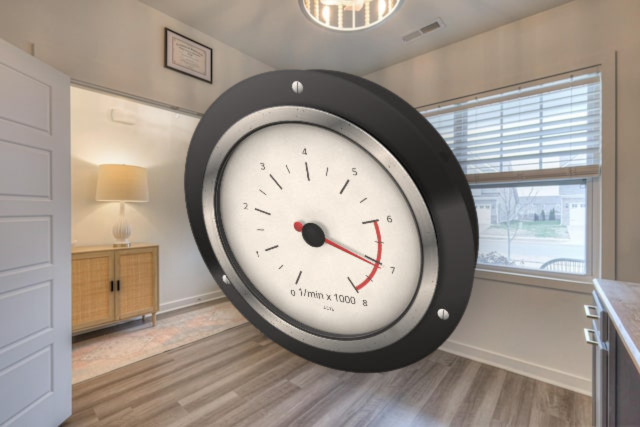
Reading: value=7000 unit=rpm
